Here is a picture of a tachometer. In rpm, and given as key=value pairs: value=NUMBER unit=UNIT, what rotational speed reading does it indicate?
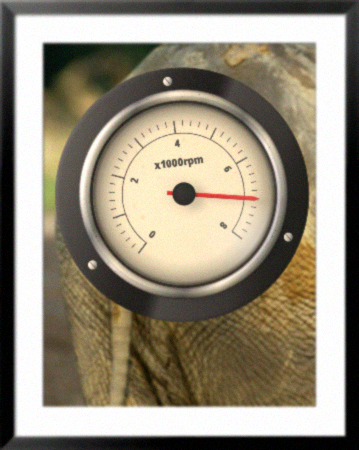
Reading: value=7000 unit=rpm
